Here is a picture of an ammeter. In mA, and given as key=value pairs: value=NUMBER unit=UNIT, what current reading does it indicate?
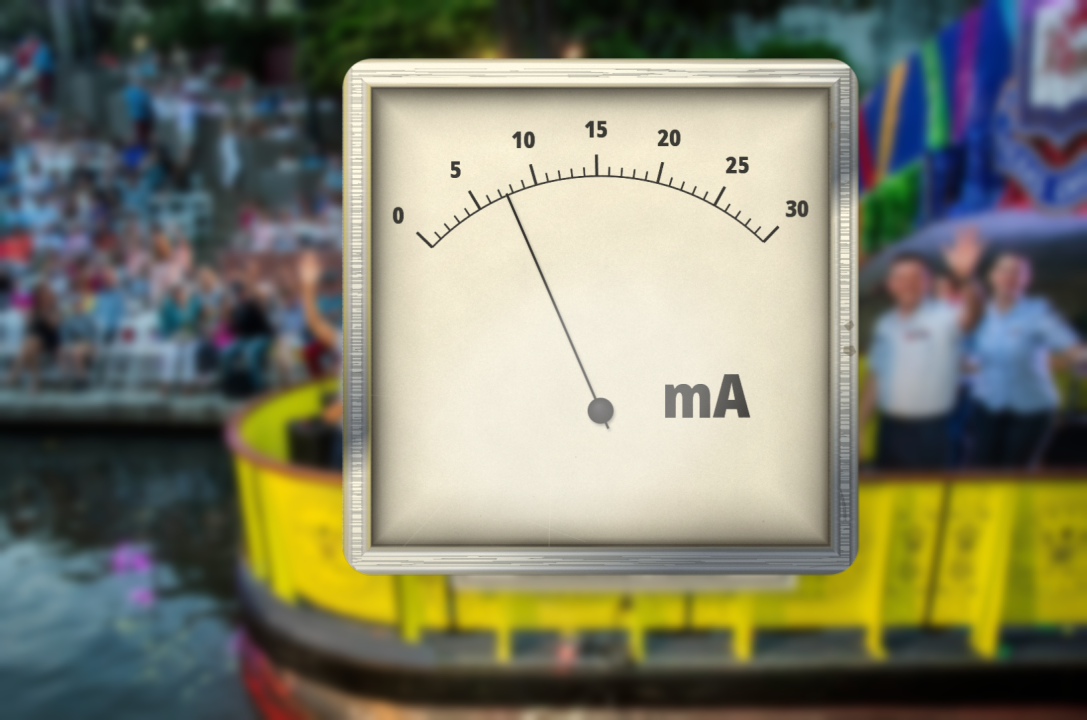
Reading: value=7.5 unit=mA
